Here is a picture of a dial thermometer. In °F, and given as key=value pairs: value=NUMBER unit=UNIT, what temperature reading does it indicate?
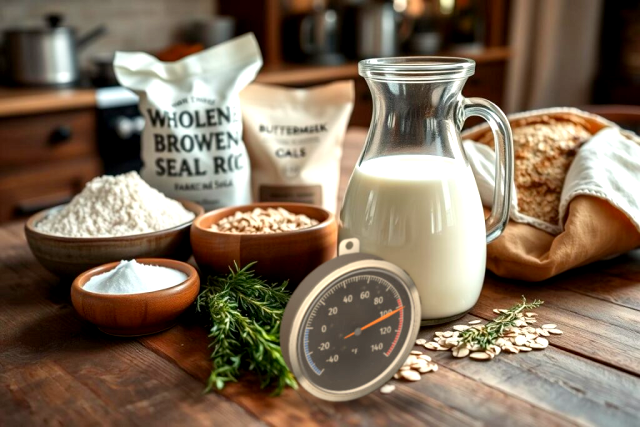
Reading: value=100 unit=°F
